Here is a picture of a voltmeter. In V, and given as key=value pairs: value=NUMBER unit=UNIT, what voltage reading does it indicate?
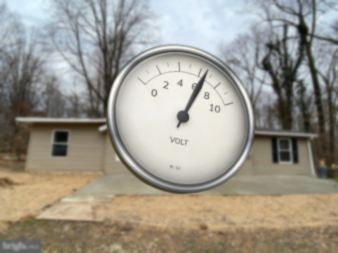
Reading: value=6.5 unit=V
